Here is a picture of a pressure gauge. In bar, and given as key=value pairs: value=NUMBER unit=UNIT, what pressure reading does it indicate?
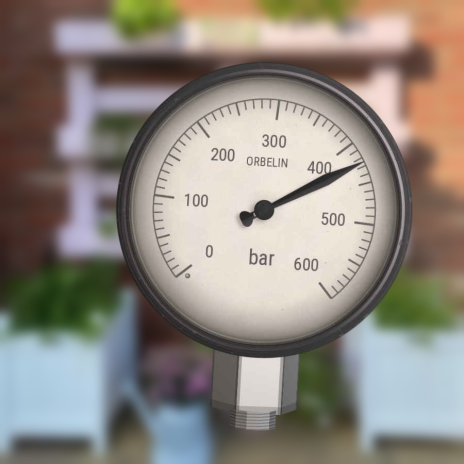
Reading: value=425 unit=bar
